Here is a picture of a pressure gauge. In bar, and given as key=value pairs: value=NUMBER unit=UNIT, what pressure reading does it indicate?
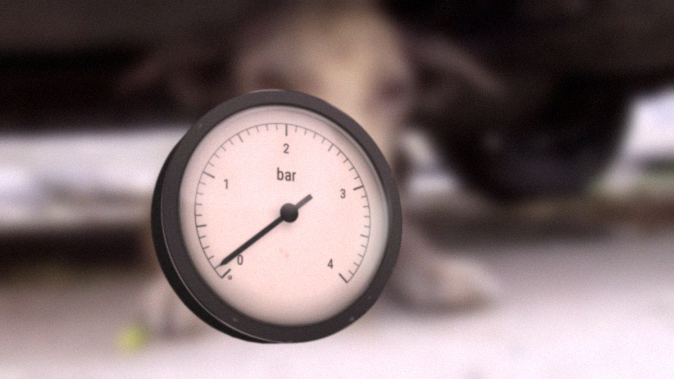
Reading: value=0.1 unit=bar
